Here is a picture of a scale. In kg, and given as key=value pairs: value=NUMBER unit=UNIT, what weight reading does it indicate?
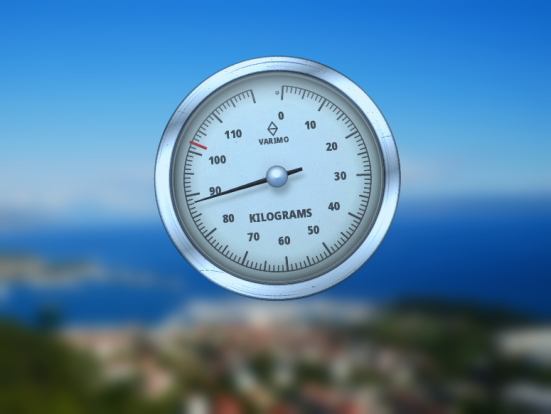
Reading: value=88 unit=kg
